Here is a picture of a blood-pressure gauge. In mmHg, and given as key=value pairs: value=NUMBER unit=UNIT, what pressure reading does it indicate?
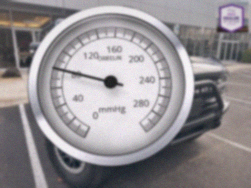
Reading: value=80 unit=mmHg
